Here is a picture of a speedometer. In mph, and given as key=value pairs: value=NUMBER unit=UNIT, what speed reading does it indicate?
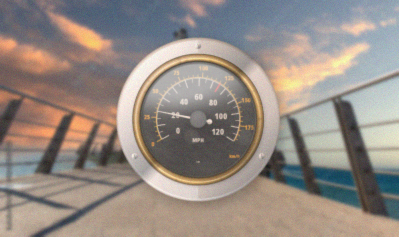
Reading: value=20 unit=mph
